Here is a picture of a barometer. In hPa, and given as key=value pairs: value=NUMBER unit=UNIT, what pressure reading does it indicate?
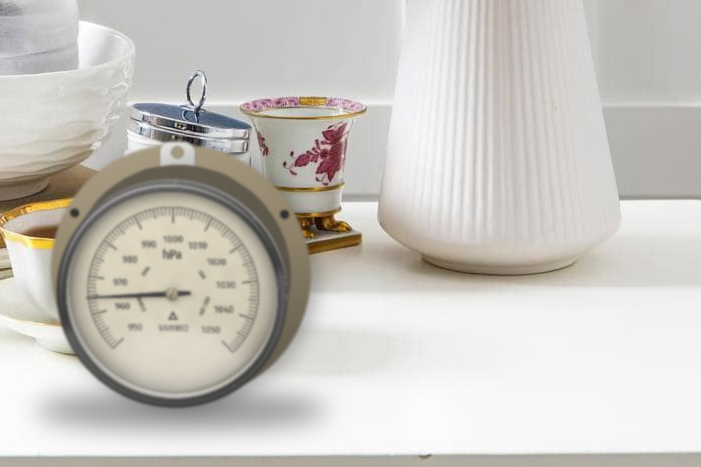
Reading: value=965 unit=hPa
